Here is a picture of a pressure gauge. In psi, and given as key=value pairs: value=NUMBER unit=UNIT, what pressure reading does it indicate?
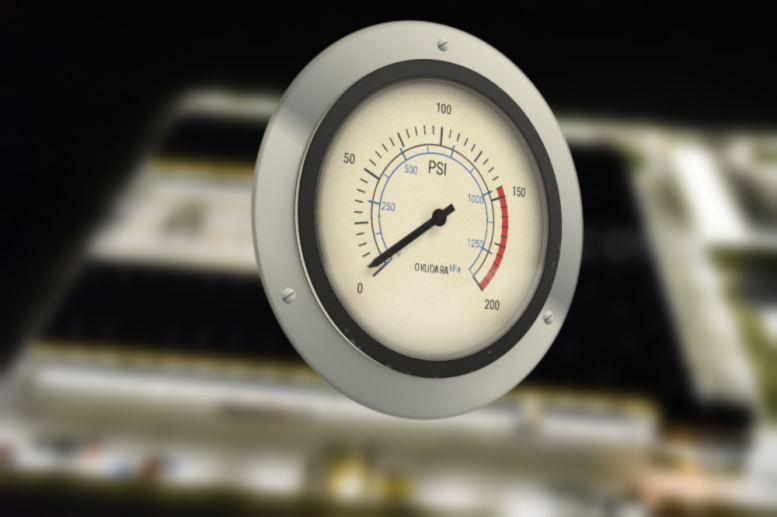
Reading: value=5 unit=psi
